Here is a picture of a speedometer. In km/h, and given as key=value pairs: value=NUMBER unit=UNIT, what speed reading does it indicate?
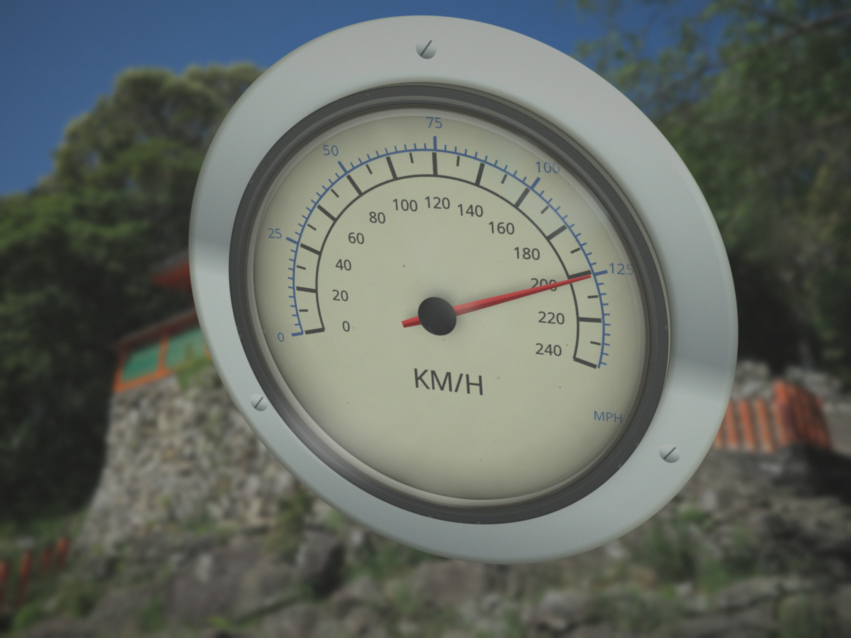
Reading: value=200 unit=km/h
